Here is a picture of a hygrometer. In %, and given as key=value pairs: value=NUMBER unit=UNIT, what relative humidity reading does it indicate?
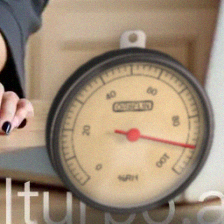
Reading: value=90 unit=%
